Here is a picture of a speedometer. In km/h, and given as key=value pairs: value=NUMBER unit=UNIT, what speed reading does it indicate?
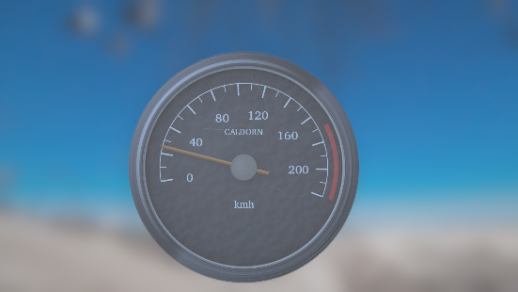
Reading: value=25 unit=km/h
